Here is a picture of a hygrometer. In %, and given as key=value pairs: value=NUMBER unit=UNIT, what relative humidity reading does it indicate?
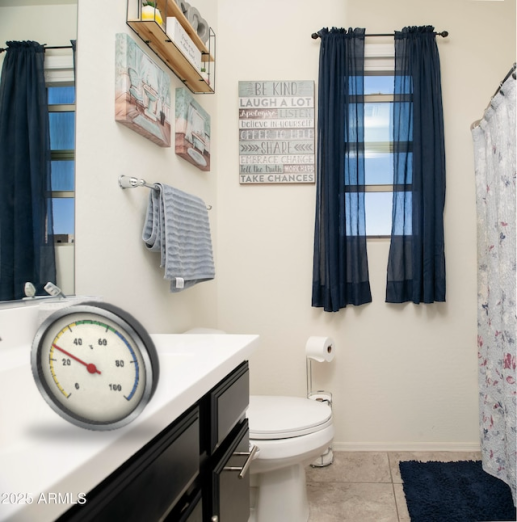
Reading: value=28 unit=%
